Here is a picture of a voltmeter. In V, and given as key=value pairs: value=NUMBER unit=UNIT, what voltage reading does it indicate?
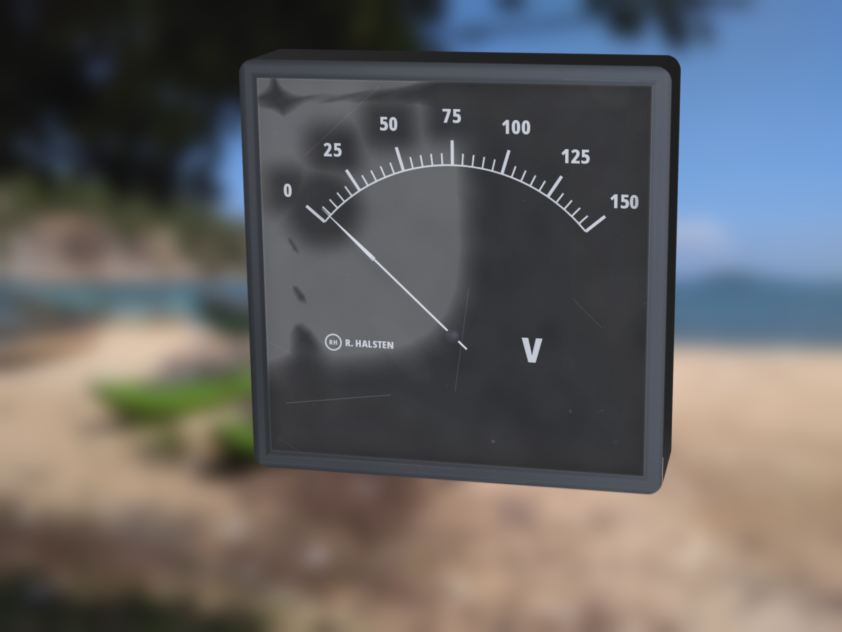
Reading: value=5 unit=V
